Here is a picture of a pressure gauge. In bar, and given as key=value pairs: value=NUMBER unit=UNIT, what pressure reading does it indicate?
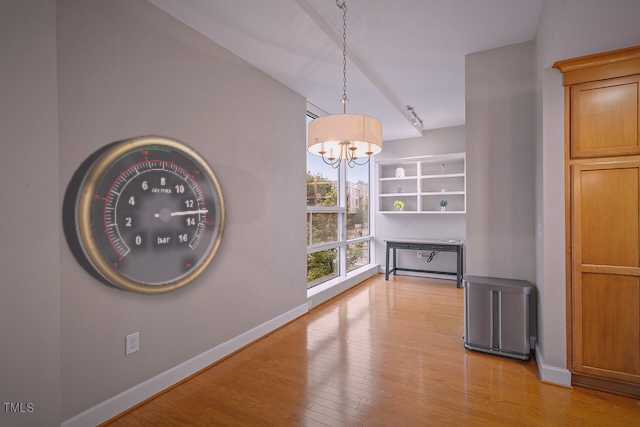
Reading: value=13 unit=bar
